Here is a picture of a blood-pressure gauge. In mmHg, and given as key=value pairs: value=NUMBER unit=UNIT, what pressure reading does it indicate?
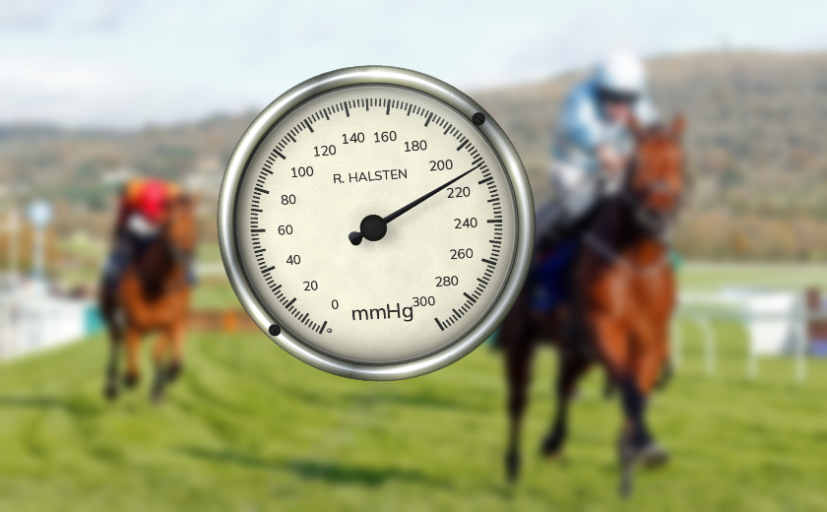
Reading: value=212 unit=mmHg
